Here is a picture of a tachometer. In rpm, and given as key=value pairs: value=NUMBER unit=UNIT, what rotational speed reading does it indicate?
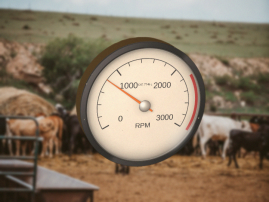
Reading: value=800 unit=rpm
